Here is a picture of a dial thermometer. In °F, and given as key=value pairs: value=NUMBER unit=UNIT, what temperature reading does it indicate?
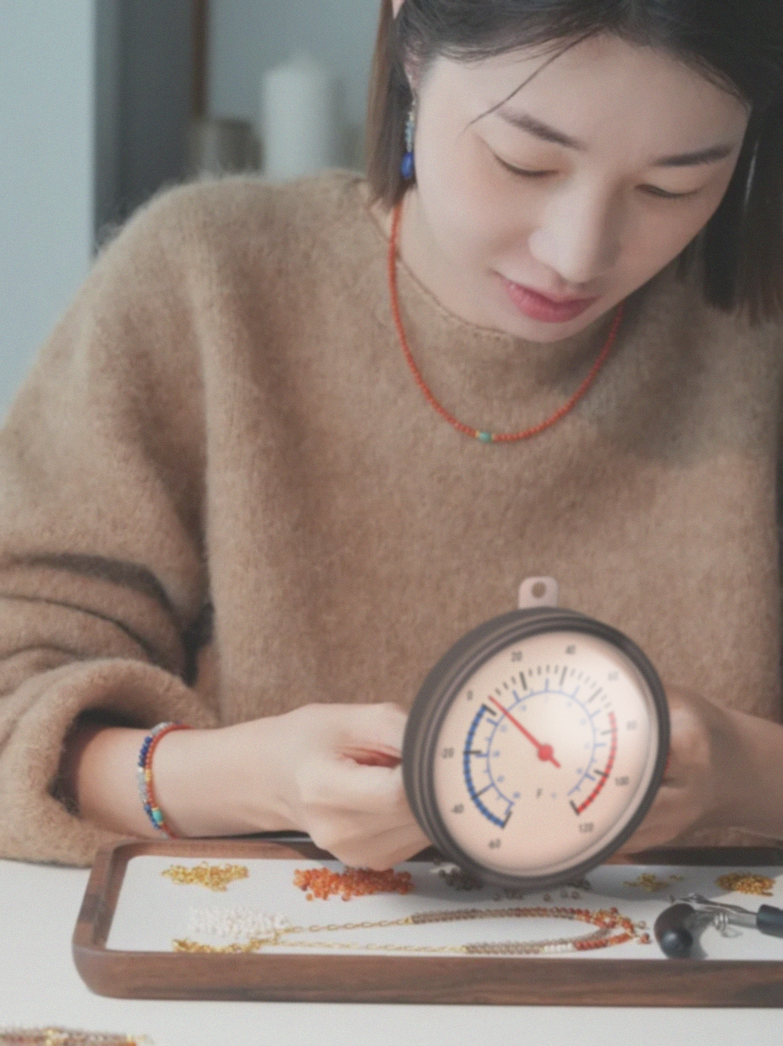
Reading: value=4 unit=°F
